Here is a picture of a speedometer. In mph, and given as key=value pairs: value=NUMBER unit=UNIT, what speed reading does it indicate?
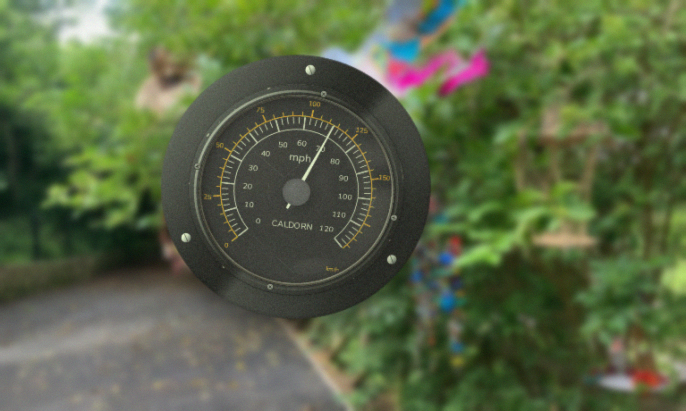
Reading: value=70 unit=mph
